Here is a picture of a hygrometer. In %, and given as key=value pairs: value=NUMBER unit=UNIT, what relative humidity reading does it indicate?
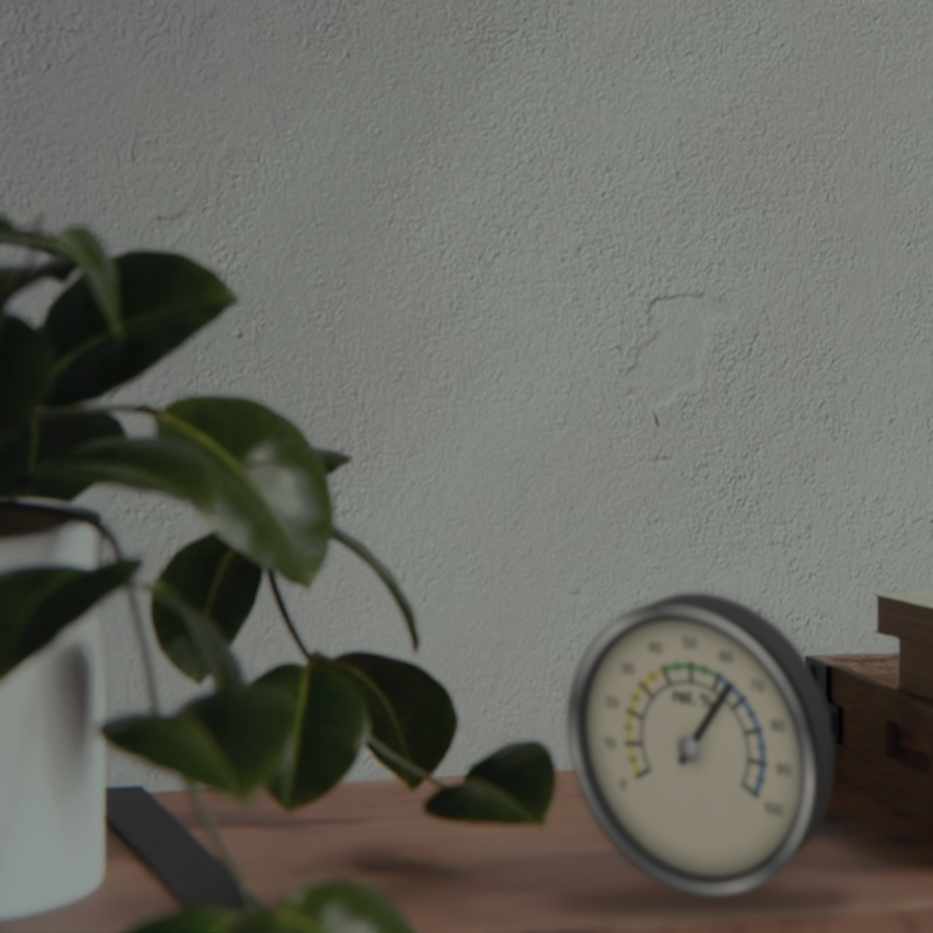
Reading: value=65 unit=%
